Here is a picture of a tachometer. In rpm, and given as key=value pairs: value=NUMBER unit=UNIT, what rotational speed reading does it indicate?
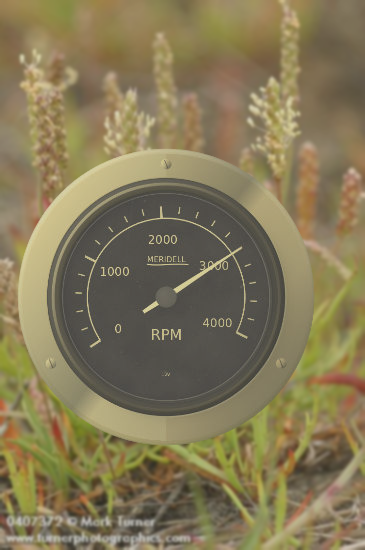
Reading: value=3000 unit=rpm
